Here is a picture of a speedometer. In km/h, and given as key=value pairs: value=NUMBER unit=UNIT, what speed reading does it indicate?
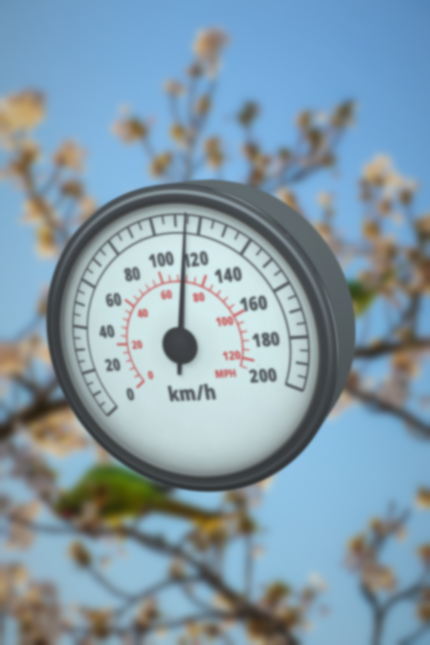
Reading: value=115 unit=km/h
